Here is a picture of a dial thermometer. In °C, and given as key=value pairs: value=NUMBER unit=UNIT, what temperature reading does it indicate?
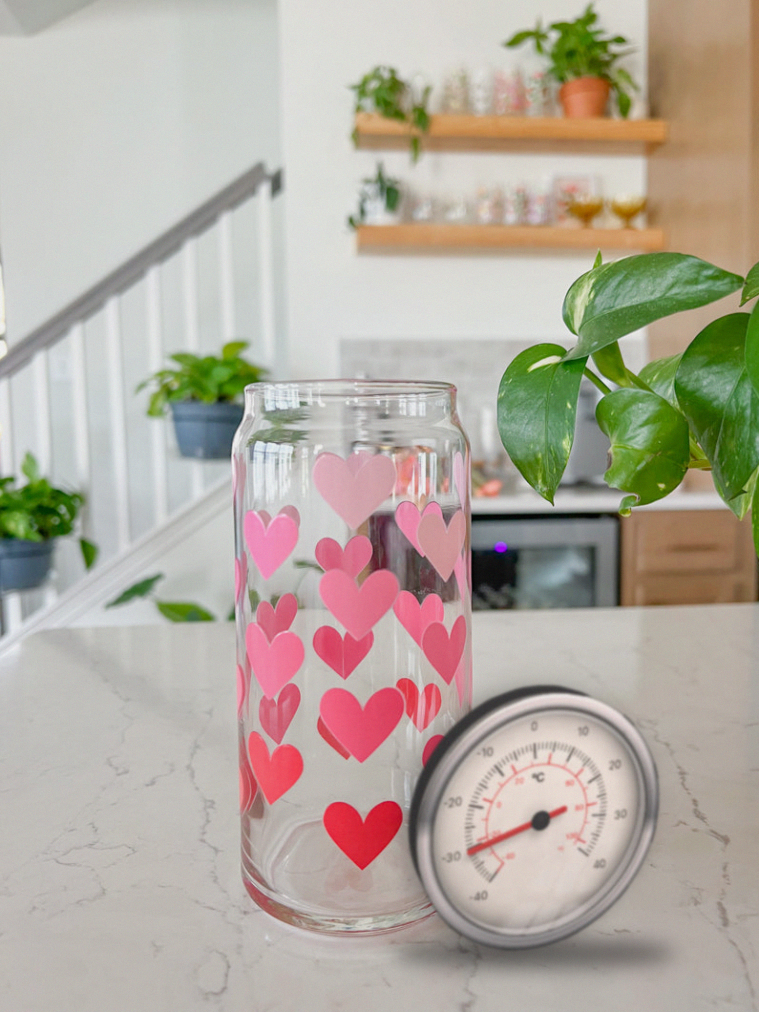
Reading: value=-30 unit=°C
